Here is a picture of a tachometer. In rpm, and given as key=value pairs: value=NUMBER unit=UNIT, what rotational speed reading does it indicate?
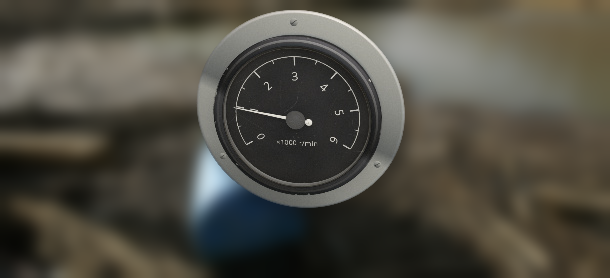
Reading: value=1000 unit=rpm
